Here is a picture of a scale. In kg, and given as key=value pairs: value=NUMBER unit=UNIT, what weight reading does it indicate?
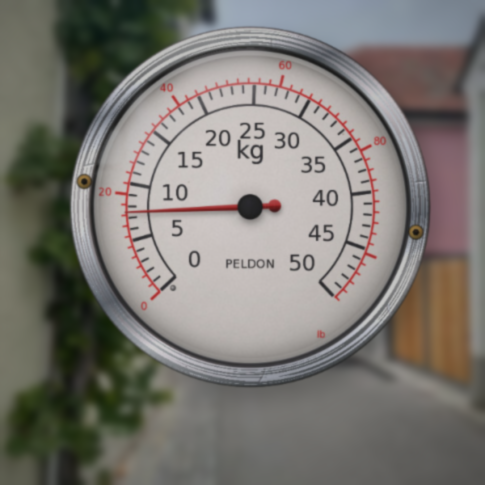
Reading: value=7.5 unit=kg
